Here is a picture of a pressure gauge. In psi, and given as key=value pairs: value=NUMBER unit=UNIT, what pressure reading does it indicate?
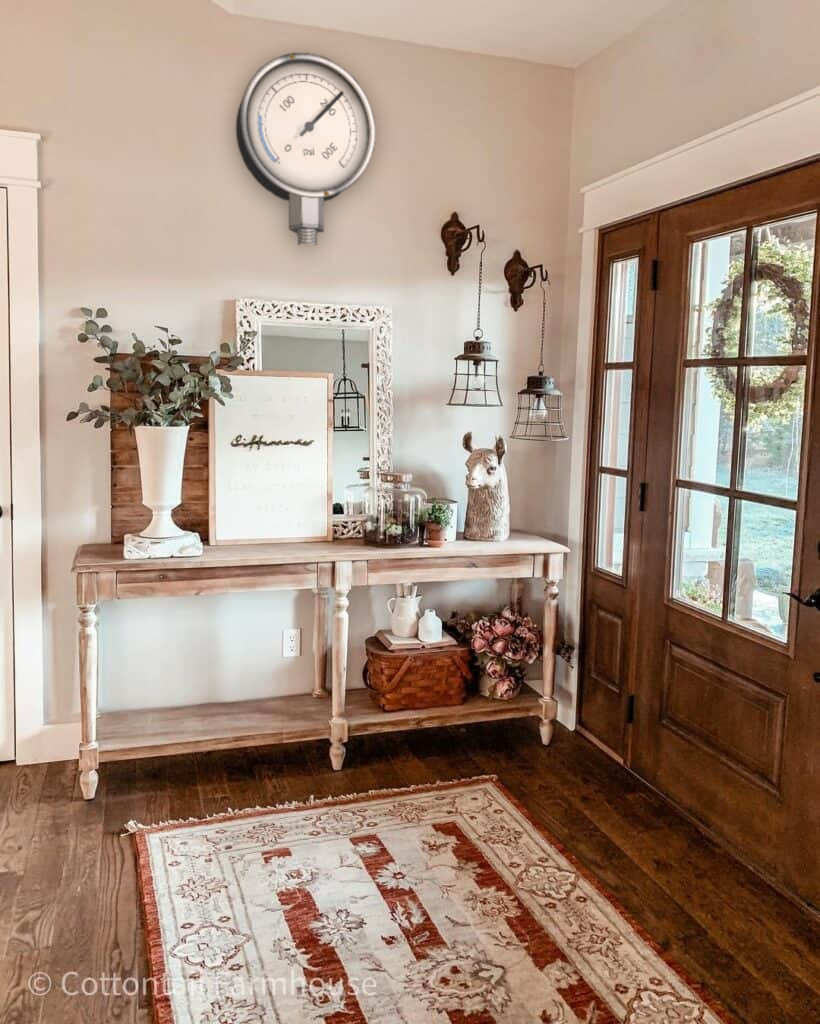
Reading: value=200 unit=psi
